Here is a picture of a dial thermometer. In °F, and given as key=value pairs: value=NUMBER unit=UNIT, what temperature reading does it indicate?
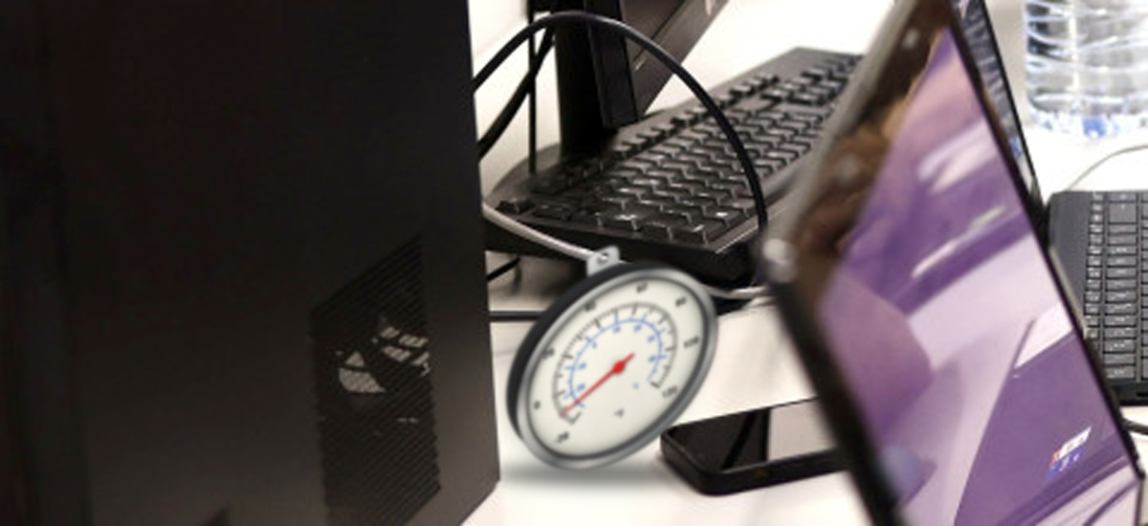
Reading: value=-10 unit=°F
